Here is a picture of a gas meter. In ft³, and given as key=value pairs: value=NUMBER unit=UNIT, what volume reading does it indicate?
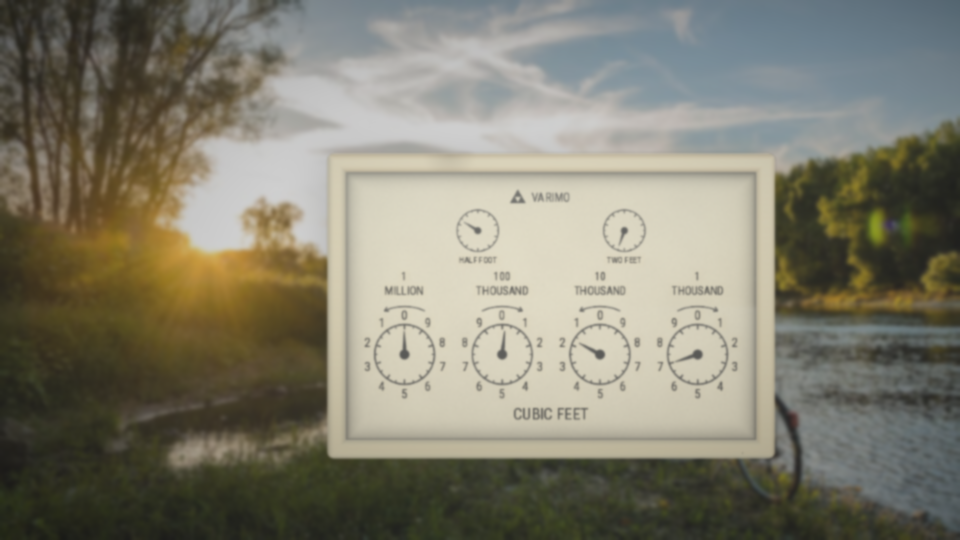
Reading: value=1700 unit=ft³
